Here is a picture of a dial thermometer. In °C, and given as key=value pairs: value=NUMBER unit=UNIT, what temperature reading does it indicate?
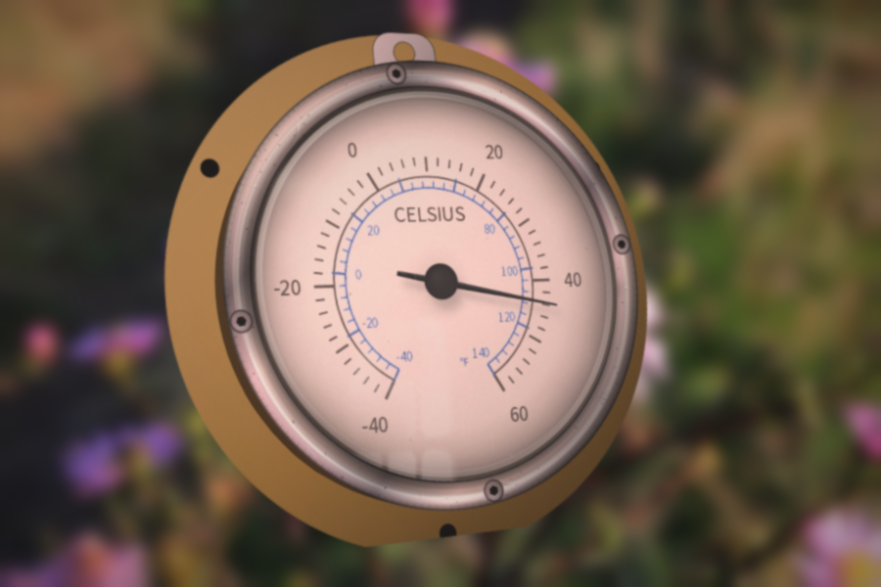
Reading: value=44 unit=°C
